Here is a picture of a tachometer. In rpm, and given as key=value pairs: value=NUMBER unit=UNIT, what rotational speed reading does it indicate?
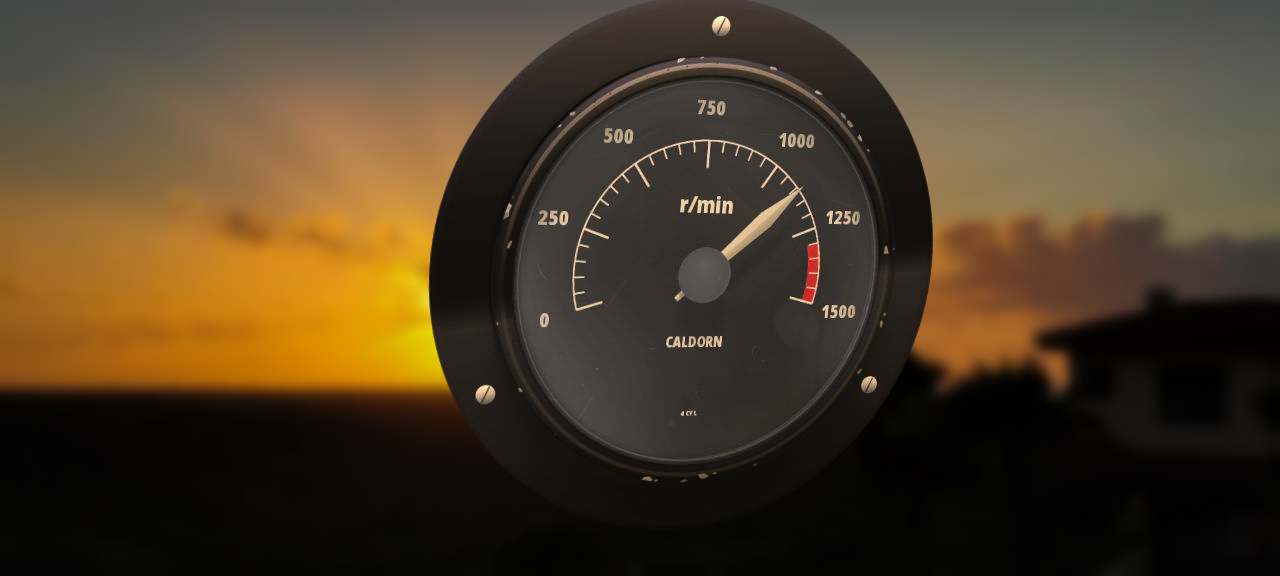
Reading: value=1100 unit=rpm
